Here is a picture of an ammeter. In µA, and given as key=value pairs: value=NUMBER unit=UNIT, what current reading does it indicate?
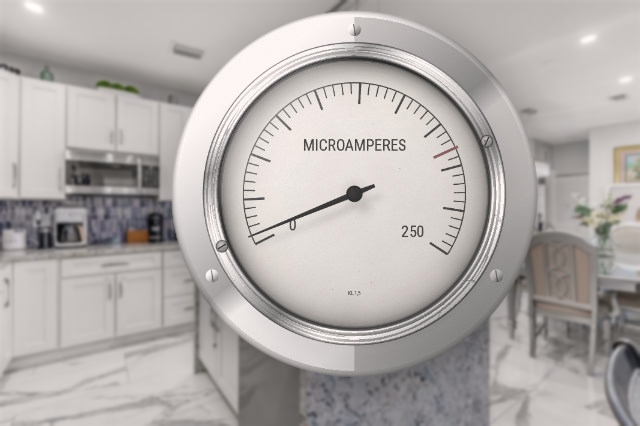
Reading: value=5 unit=µA
